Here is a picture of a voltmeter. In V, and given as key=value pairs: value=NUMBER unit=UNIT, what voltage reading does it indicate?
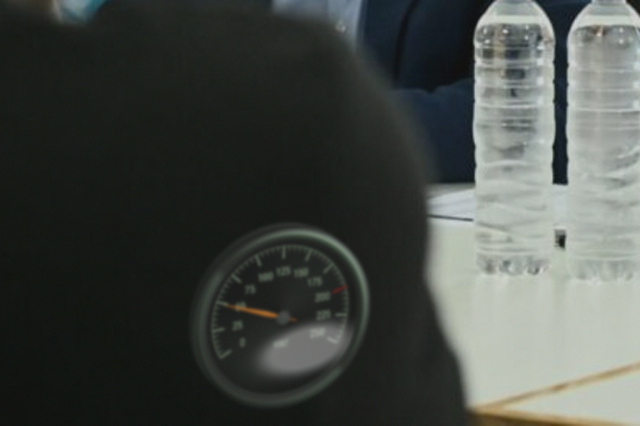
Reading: value=50 unit=V
